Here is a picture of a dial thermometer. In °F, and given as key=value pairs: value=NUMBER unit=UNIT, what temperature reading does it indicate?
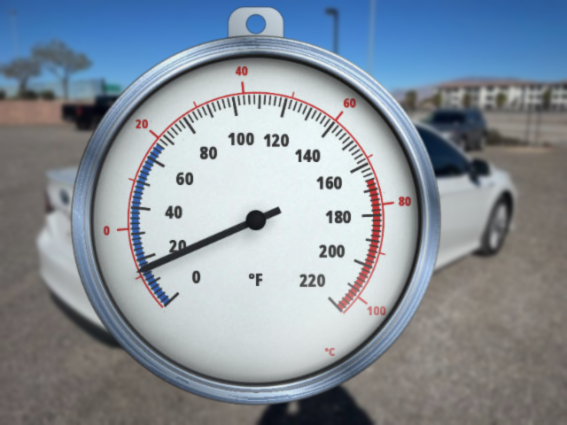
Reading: value=16 unit=°F
